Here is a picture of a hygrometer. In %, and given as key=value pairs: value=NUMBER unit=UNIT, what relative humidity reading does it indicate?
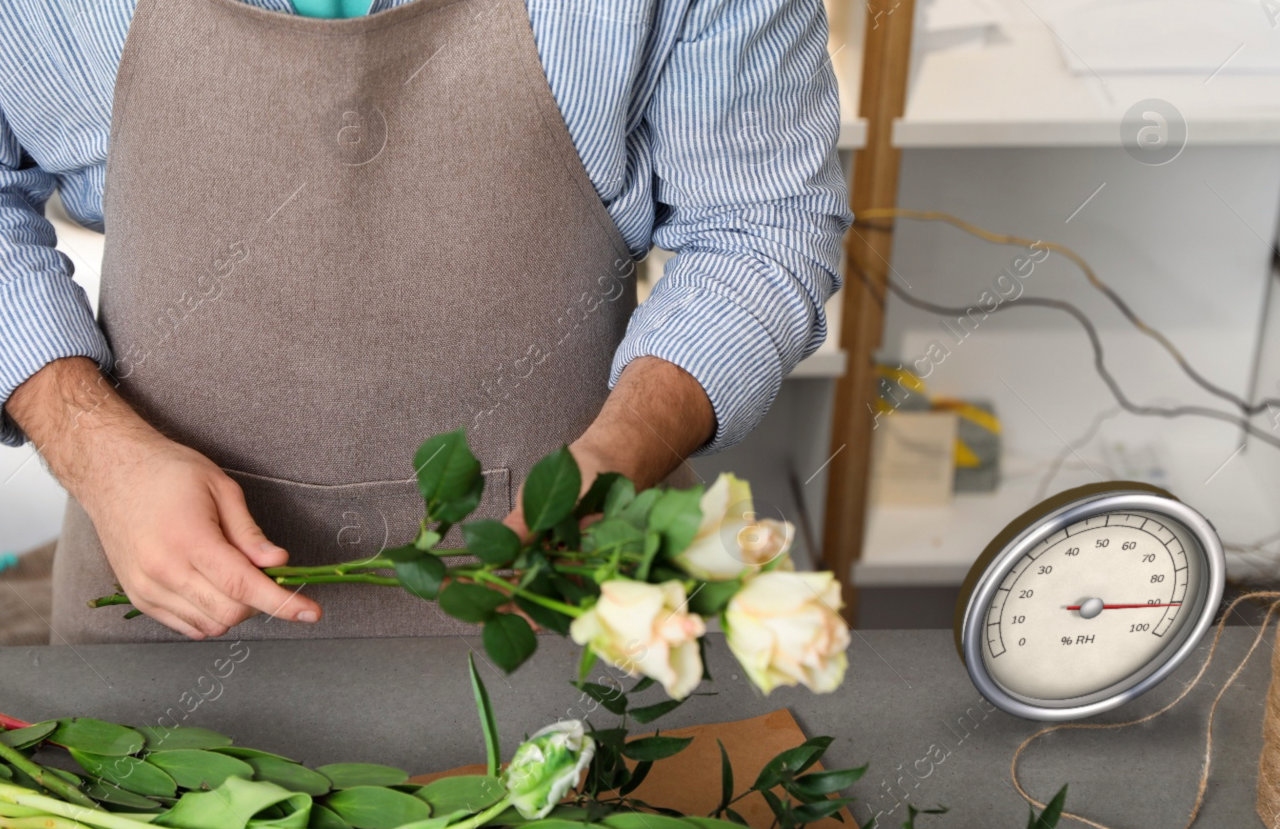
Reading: value=90 unit=%
